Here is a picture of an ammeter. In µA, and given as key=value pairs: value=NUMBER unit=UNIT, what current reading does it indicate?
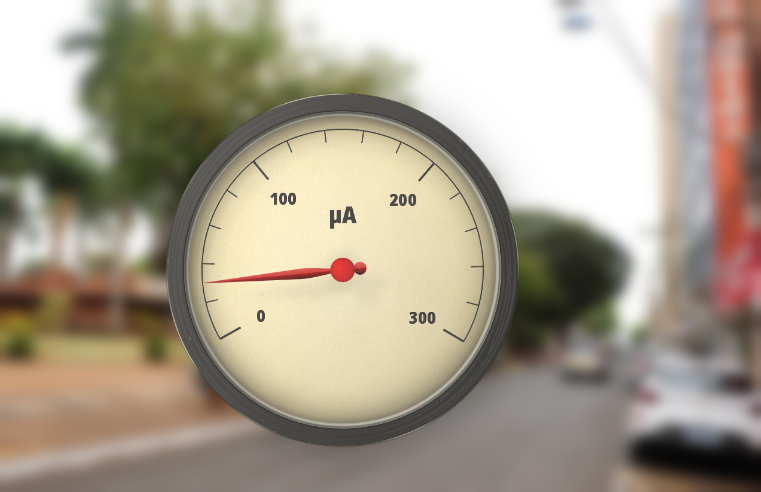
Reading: value=30 unit=µA
